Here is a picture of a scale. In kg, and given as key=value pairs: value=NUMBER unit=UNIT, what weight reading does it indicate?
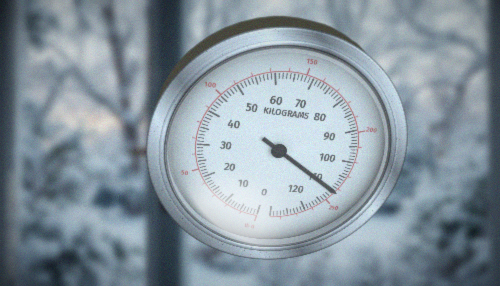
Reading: value=110 unit=kg
